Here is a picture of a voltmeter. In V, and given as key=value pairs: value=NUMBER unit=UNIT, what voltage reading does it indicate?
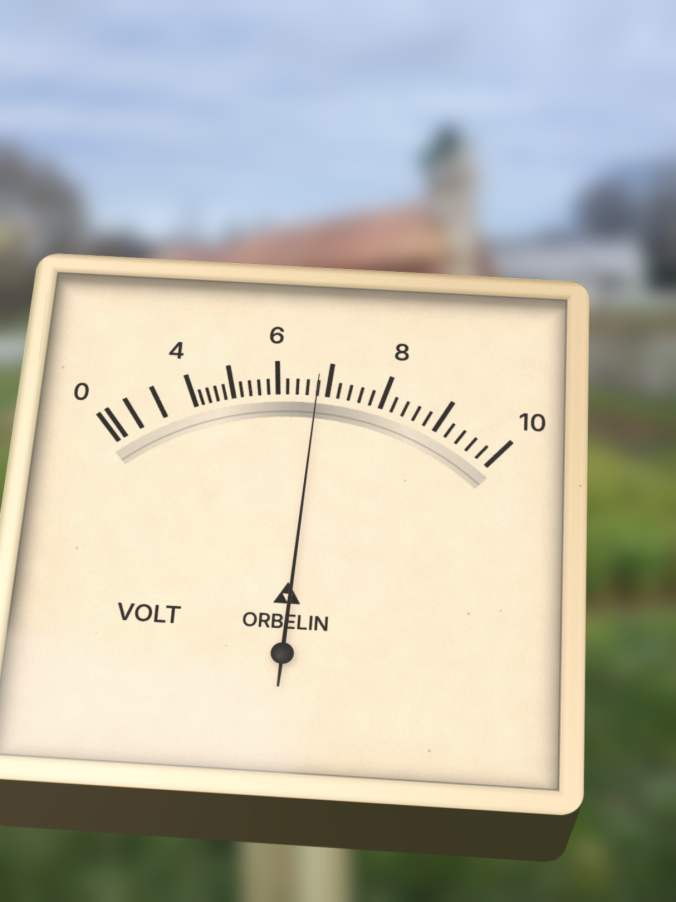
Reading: value=6.8 unit=V
